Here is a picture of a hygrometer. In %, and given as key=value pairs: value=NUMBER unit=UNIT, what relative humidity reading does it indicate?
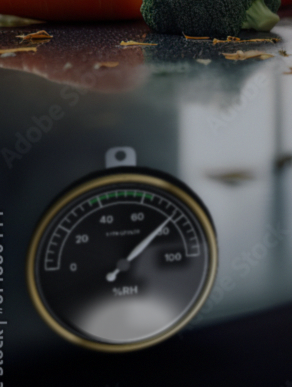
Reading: value=76 unit=%
